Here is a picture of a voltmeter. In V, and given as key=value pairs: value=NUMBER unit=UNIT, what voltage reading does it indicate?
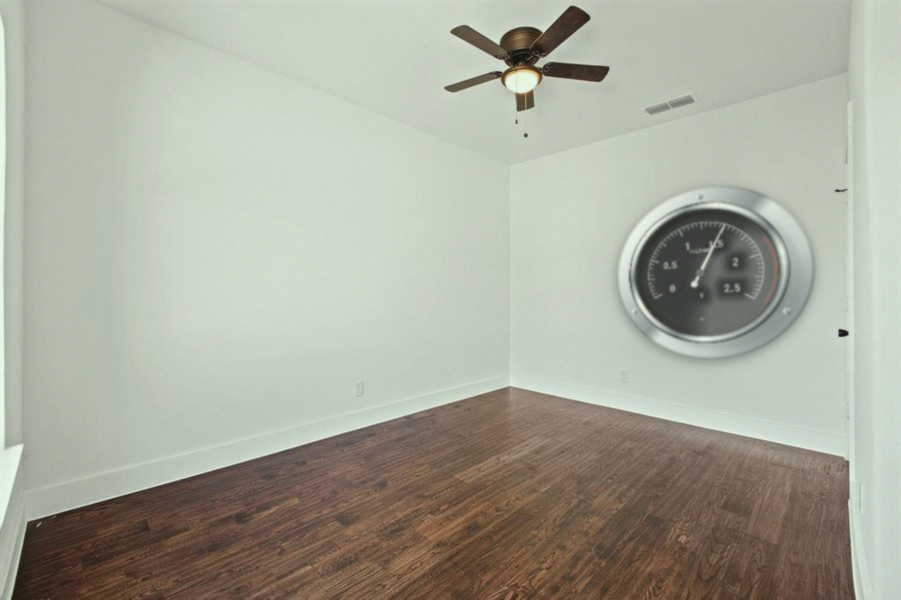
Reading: value=1.5 unit=V
